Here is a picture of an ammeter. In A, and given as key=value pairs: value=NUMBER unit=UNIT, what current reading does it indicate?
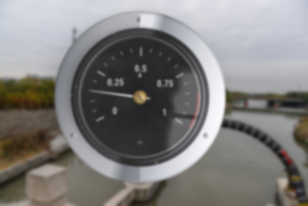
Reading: value=0.15 unit=A
